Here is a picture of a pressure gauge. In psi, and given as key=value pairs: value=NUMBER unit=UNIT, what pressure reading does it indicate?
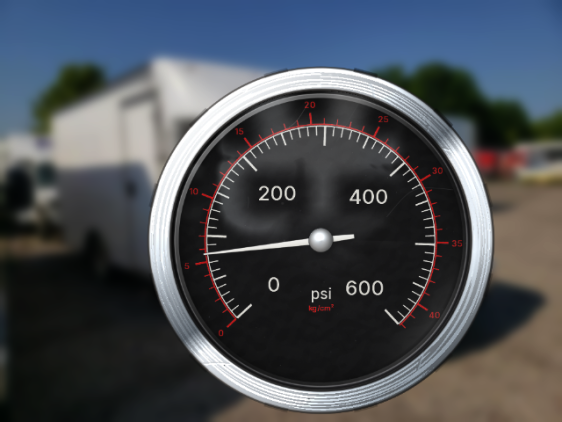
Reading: value=80 unit=psi
